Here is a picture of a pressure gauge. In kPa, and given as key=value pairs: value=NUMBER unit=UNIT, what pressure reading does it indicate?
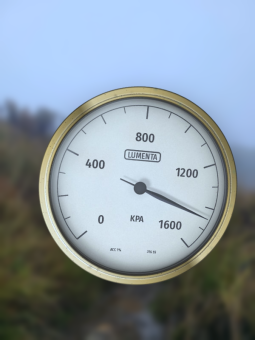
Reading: value=1450 unit=kPa
